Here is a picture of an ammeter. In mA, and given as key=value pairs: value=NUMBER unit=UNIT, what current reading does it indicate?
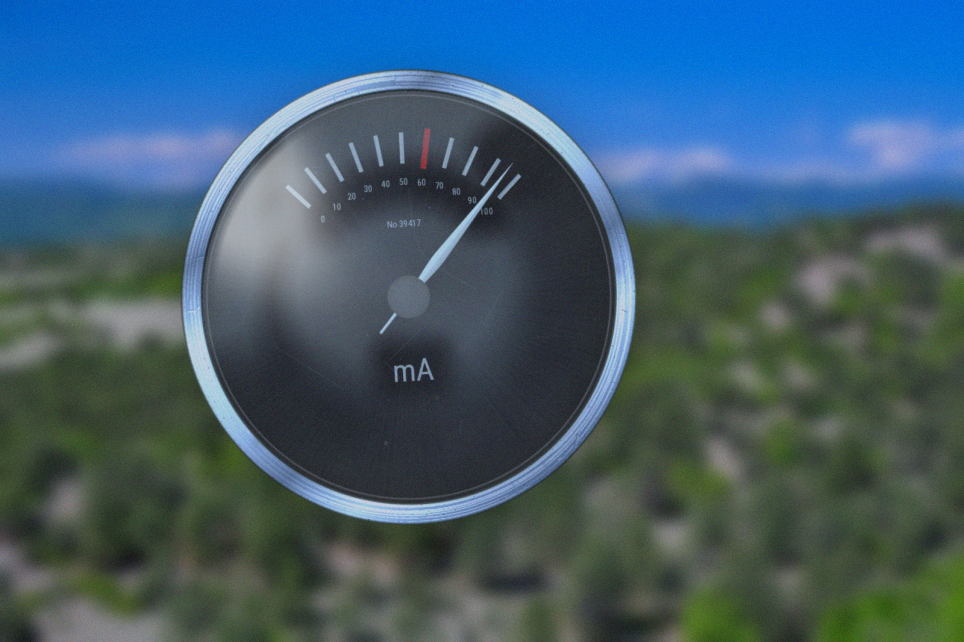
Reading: value=95 unit=mA
